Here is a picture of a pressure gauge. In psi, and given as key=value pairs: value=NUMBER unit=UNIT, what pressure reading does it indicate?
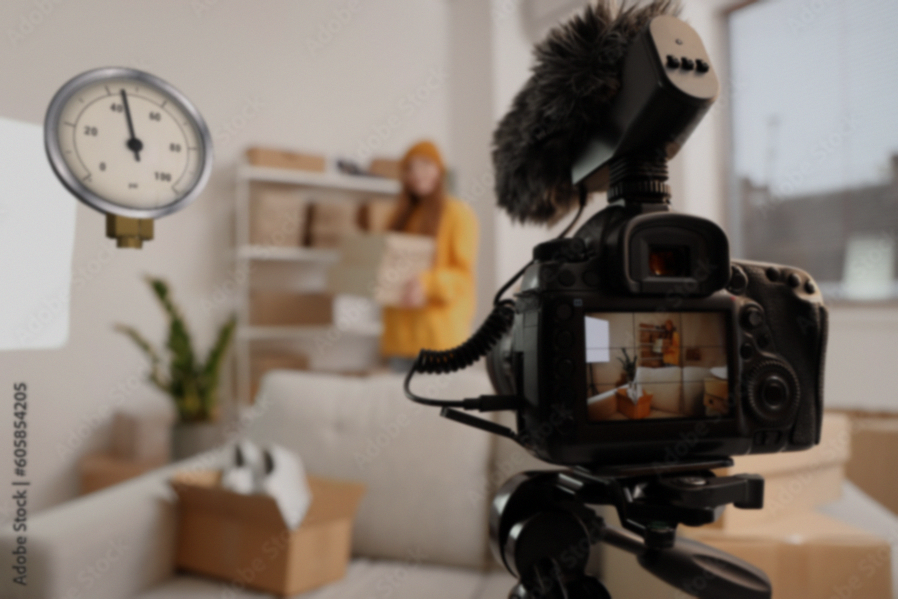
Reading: value=45 unit=psi
